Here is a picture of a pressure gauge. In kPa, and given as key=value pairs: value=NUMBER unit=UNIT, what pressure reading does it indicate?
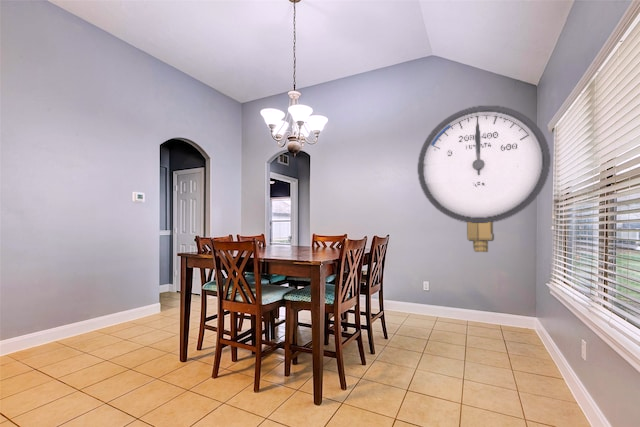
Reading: value=300 unit=kPa
